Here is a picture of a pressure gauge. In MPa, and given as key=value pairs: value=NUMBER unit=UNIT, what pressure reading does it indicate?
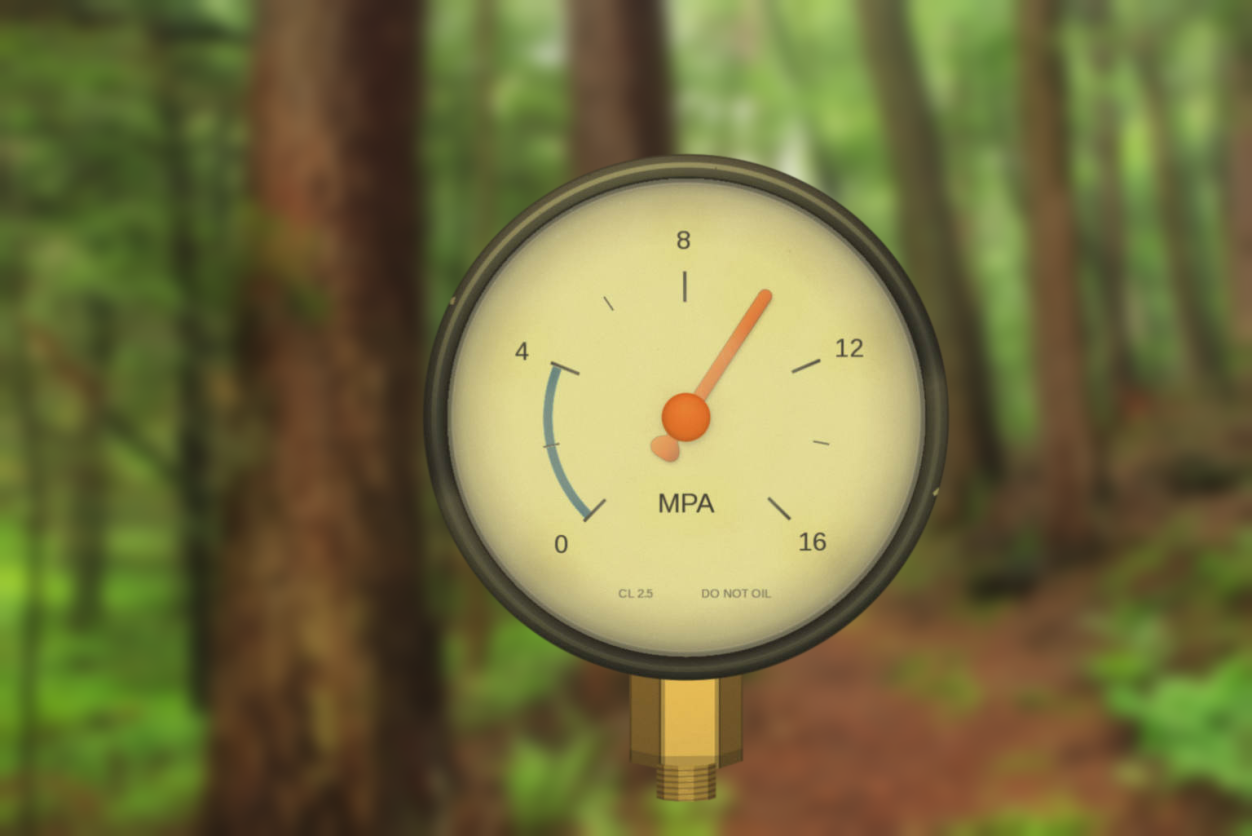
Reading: value=10 unit=MPa
